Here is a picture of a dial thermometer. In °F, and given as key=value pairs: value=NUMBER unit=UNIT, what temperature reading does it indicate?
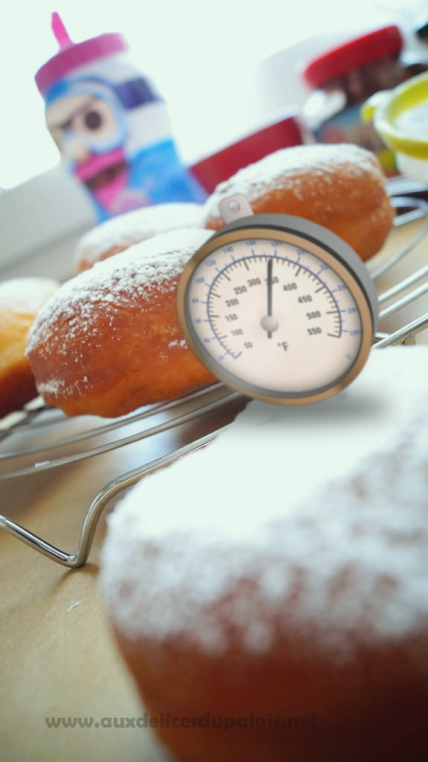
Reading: value=350 unit=°F
